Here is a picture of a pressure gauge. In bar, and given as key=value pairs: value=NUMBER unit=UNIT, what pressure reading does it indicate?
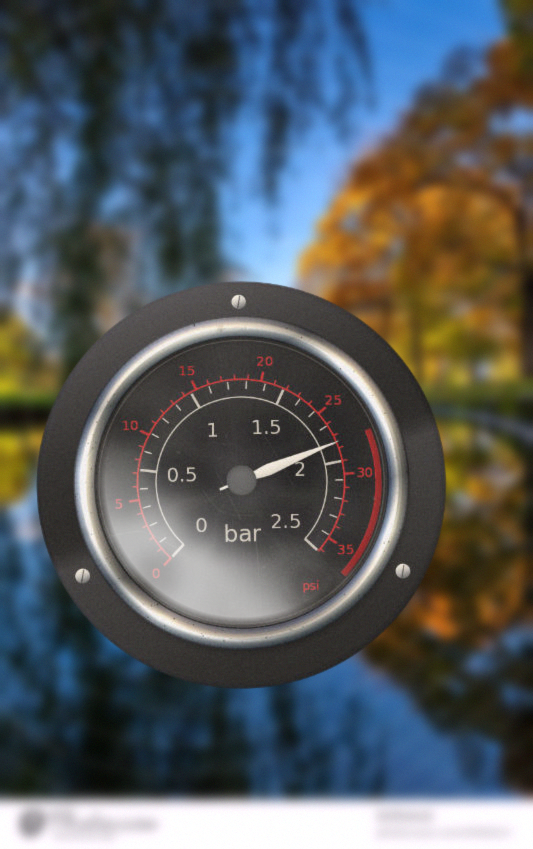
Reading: value=1.9 unit=bar
